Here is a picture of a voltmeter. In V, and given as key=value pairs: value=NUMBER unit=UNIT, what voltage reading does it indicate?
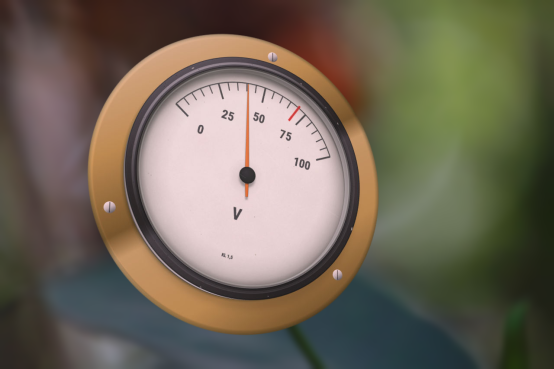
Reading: value=40 unit=V
